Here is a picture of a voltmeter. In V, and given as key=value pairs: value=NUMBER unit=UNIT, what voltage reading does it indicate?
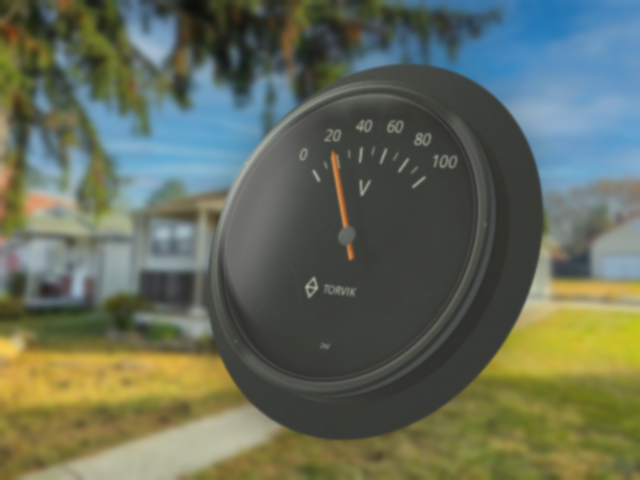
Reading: value=20 unit=V
